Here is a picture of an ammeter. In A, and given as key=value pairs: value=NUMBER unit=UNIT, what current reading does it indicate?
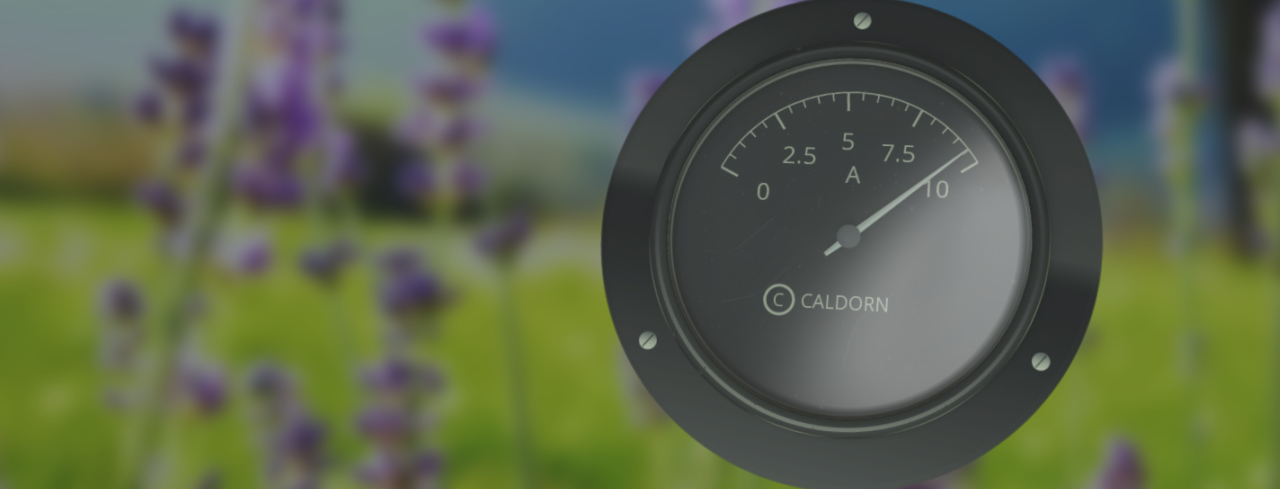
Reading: value=9.5 unit=A
